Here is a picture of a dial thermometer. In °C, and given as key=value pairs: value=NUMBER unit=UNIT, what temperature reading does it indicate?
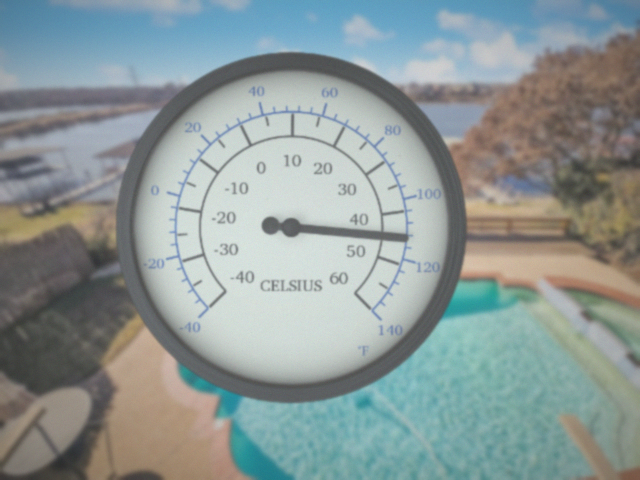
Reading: value=45 unit=°C
